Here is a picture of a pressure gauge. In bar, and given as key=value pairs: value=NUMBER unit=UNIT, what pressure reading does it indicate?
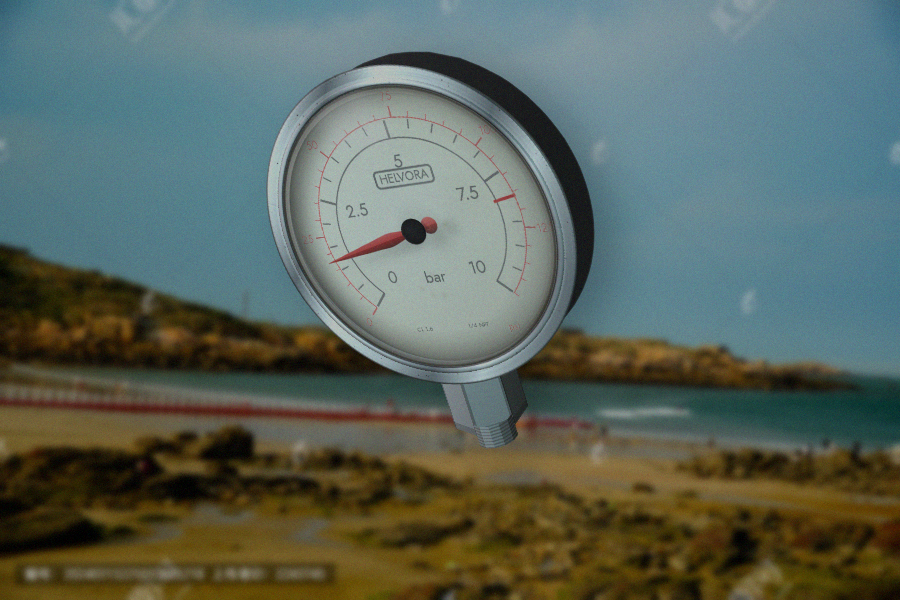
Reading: value=1.25 unit=bar
